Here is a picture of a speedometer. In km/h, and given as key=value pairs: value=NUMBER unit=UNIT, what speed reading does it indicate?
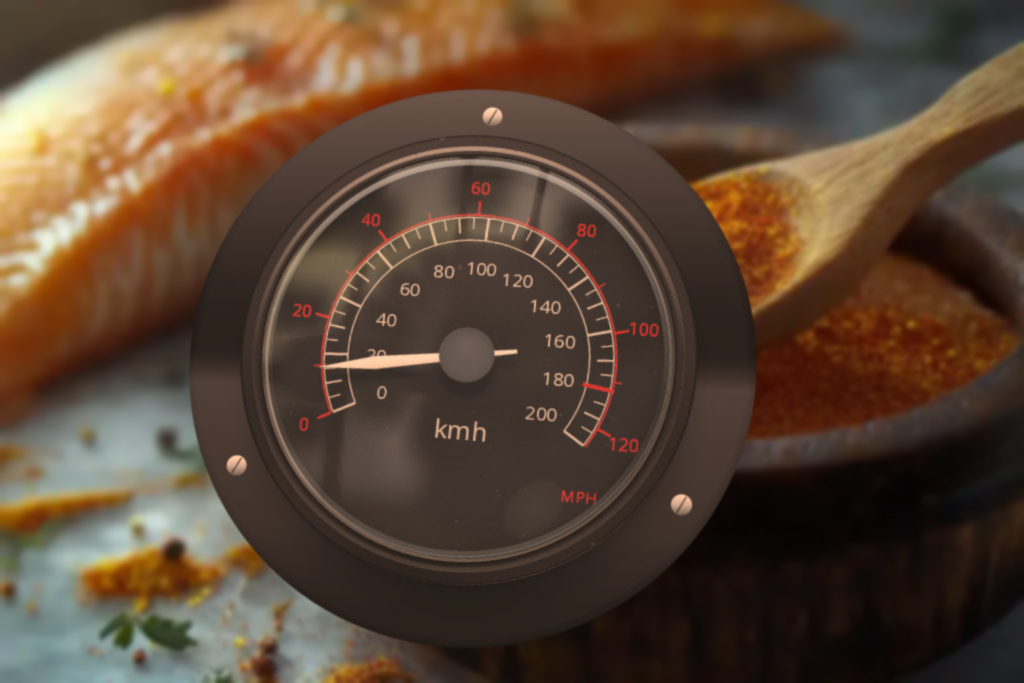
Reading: value=15 unit=km/h
